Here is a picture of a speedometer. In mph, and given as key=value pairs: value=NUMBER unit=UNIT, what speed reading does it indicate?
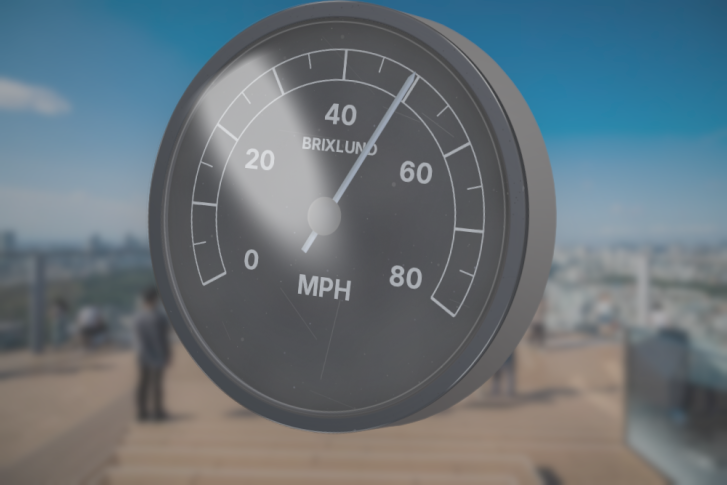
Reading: value=50 unit=mph
